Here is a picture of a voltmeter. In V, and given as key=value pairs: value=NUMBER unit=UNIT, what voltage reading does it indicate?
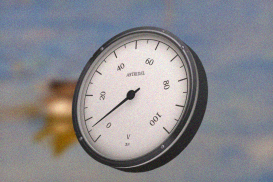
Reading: value=5 unit=V
